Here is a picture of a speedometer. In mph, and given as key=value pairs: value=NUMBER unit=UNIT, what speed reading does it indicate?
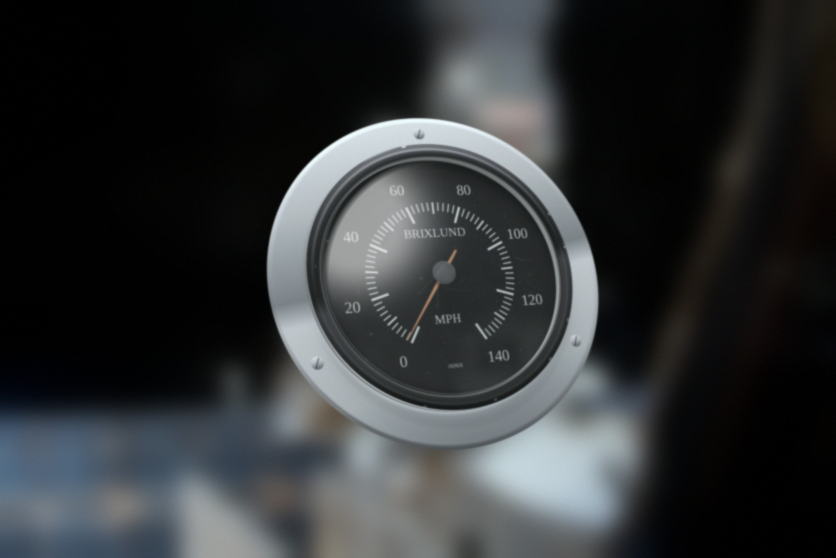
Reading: value=2 unit=mph
